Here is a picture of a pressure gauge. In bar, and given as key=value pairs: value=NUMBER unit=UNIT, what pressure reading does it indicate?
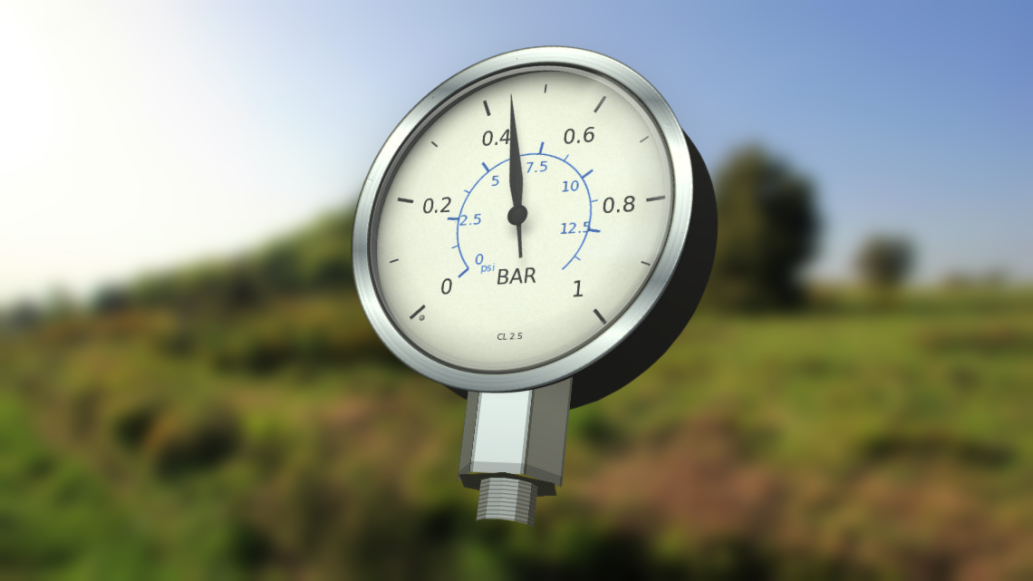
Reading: value=0.45 unit=bar
